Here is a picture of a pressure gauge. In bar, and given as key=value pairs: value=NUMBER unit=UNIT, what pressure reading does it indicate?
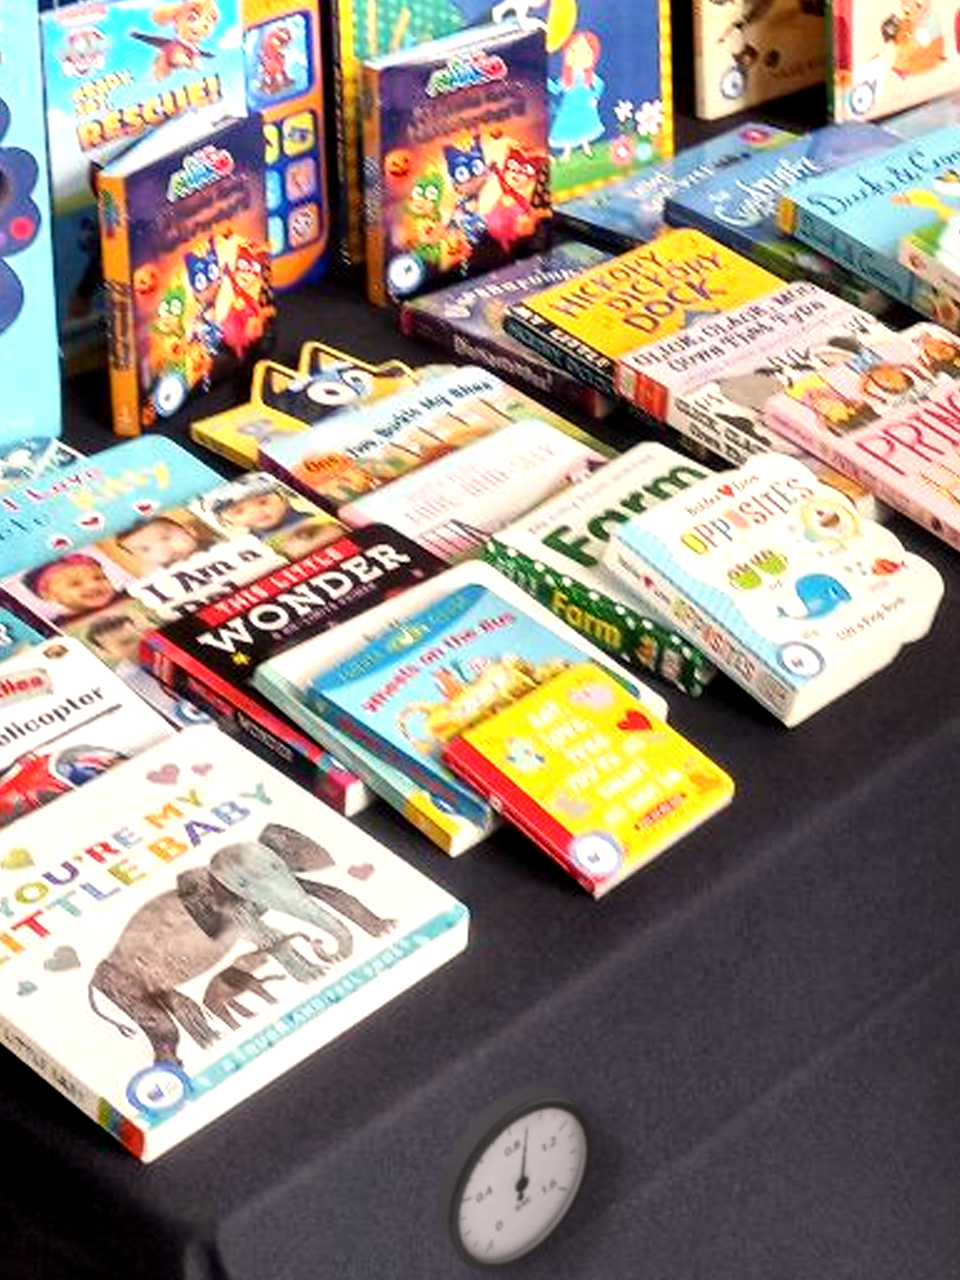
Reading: value=0.9 unit=bar
